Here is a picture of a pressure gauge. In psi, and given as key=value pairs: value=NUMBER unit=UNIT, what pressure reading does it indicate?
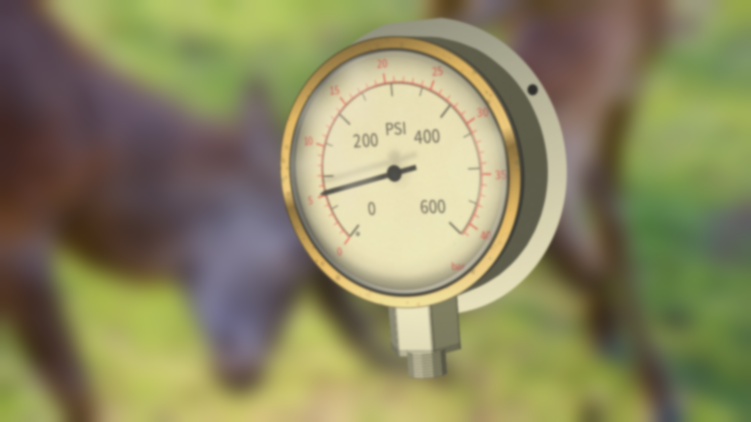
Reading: value=75 unit=psi
